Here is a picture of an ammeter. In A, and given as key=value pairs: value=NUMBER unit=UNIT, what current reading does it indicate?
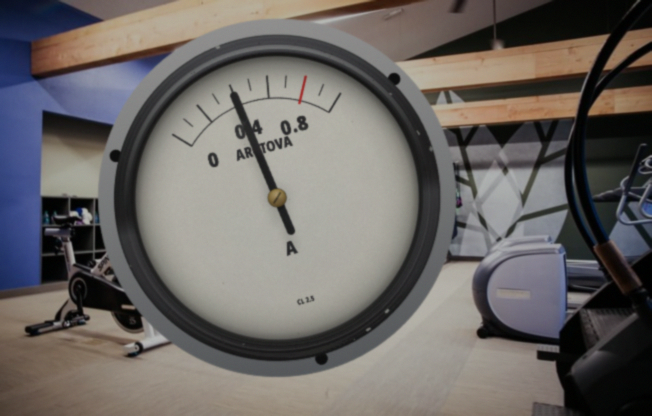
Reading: value=0.4 unit=A
